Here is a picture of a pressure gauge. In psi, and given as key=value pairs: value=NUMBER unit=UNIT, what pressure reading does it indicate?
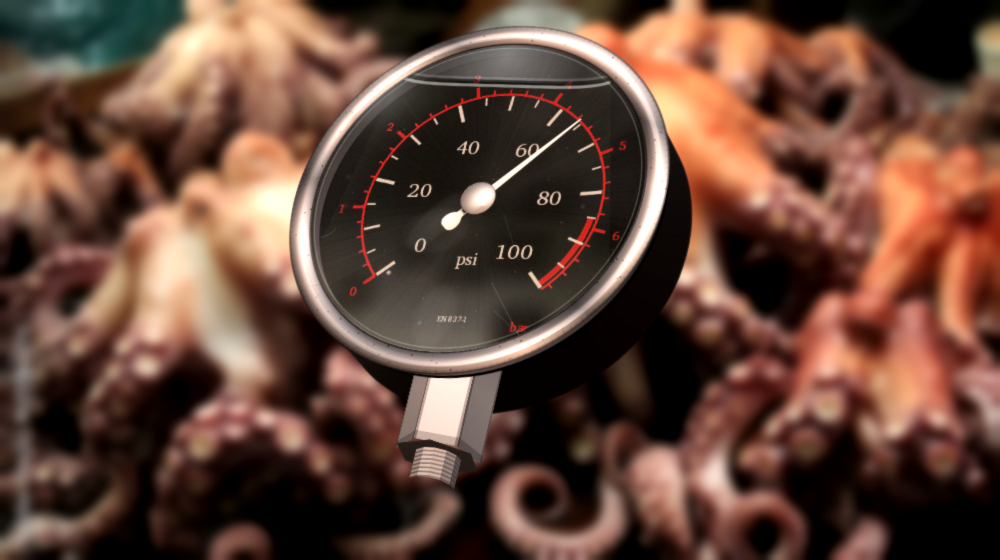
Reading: value=65 unit=psi
